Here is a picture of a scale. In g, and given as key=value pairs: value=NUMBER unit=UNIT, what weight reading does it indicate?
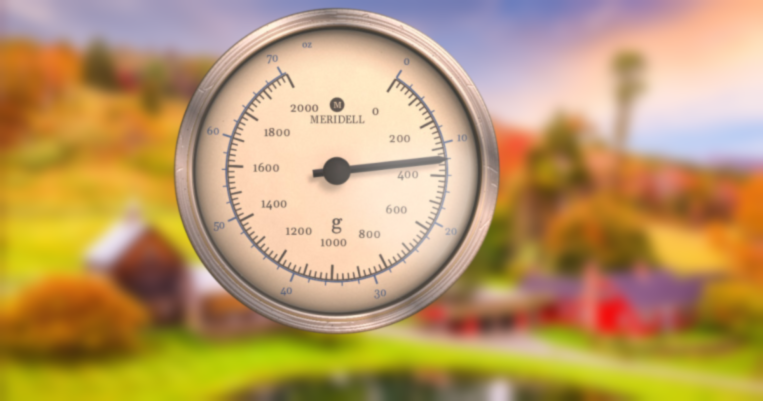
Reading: value=340 unit=g
